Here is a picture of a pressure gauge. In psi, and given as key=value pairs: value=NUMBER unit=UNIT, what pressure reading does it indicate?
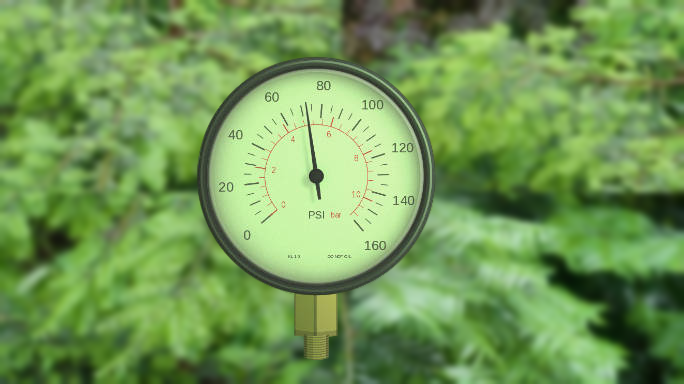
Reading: value=72.5 unit=psi
